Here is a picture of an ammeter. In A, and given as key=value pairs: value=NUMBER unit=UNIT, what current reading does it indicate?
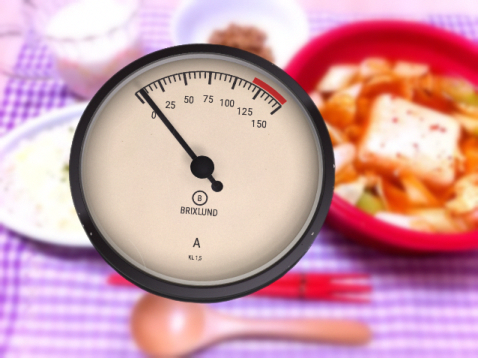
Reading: value=5 unit=A
